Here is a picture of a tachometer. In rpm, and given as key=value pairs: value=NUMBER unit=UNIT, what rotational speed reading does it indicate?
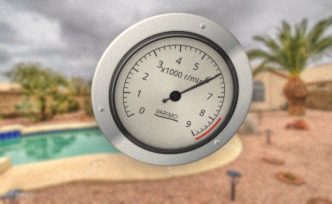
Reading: value=6000 unit=rpm
